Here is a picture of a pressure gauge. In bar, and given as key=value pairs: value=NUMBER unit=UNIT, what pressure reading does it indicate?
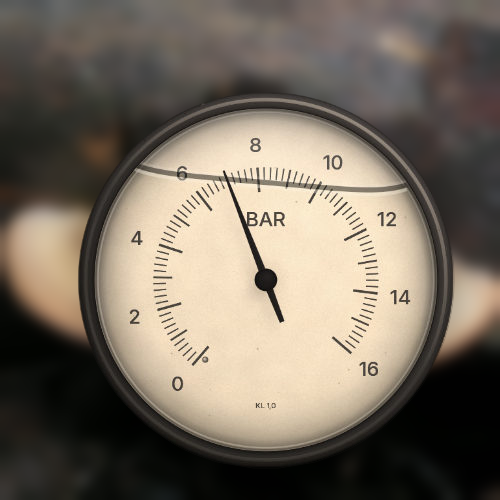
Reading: value=7 unit=bar
